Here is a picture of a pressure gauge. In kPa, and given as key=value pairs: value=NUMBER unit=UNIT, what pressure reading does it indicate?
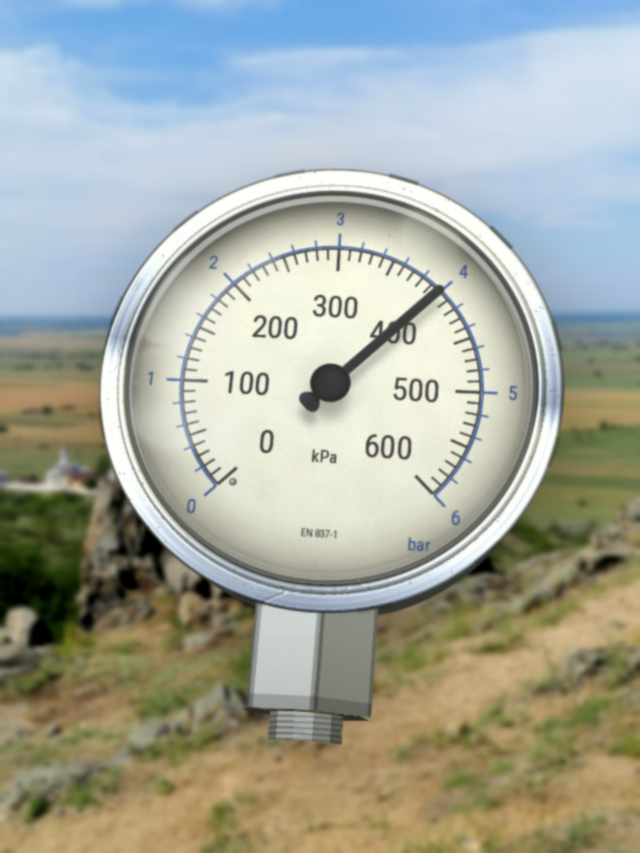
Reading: value=400 unit=kPa
